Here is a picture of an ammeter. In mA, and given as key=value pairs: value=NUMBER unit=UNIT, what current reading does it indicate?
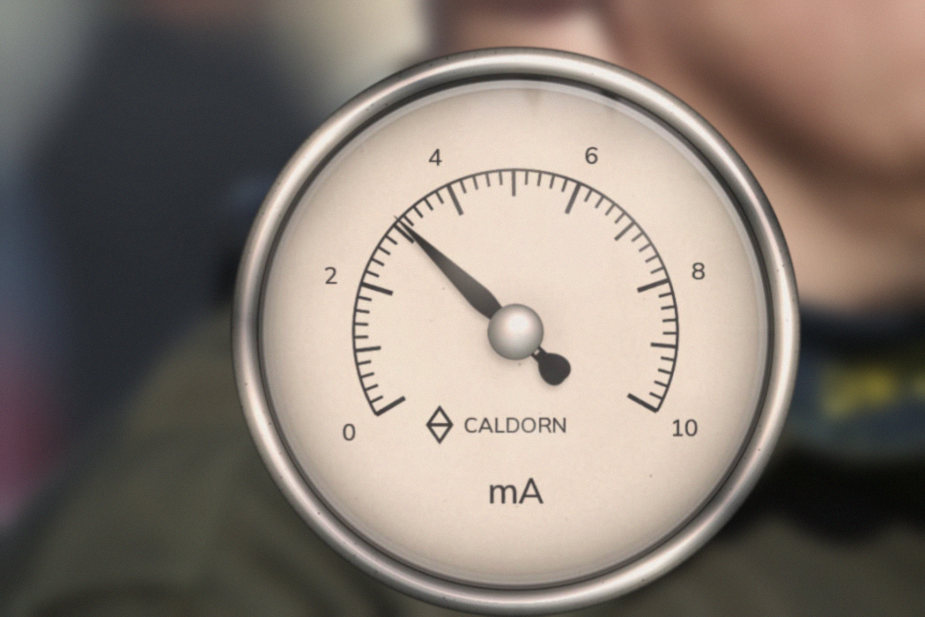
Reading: value=3.1 unit=mA
